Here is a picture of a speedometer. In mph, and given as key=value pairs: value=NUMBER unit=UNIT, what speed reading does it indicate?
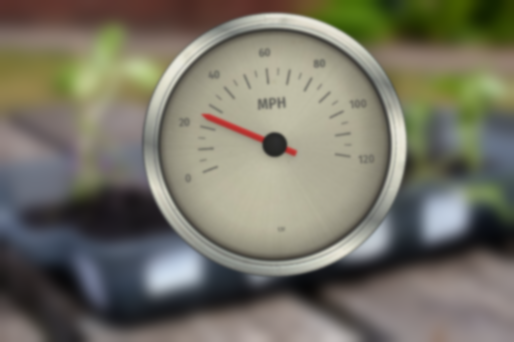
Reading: value=25 unit=mph
